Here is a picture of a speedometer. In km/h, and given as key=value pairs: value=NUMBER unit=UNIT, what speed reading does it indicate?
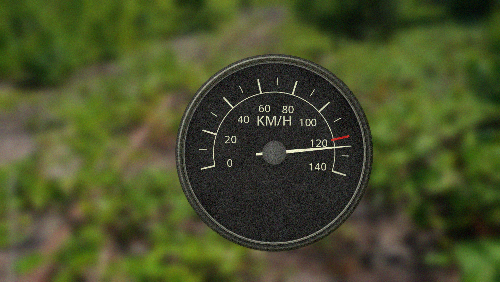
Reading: value=125 unit=km/h
